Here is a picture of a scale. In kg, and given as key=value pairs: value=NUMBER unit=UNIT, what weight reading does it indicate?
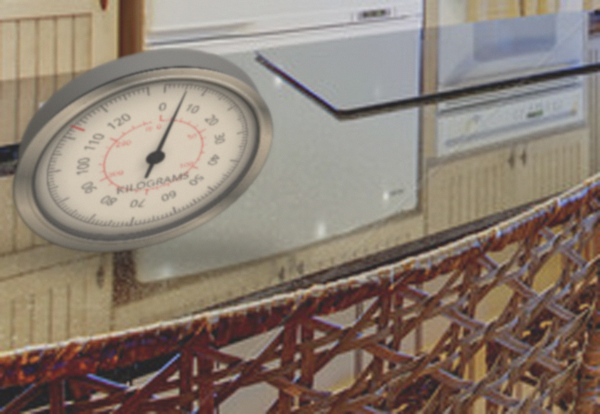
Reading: value=5 unit=kg
